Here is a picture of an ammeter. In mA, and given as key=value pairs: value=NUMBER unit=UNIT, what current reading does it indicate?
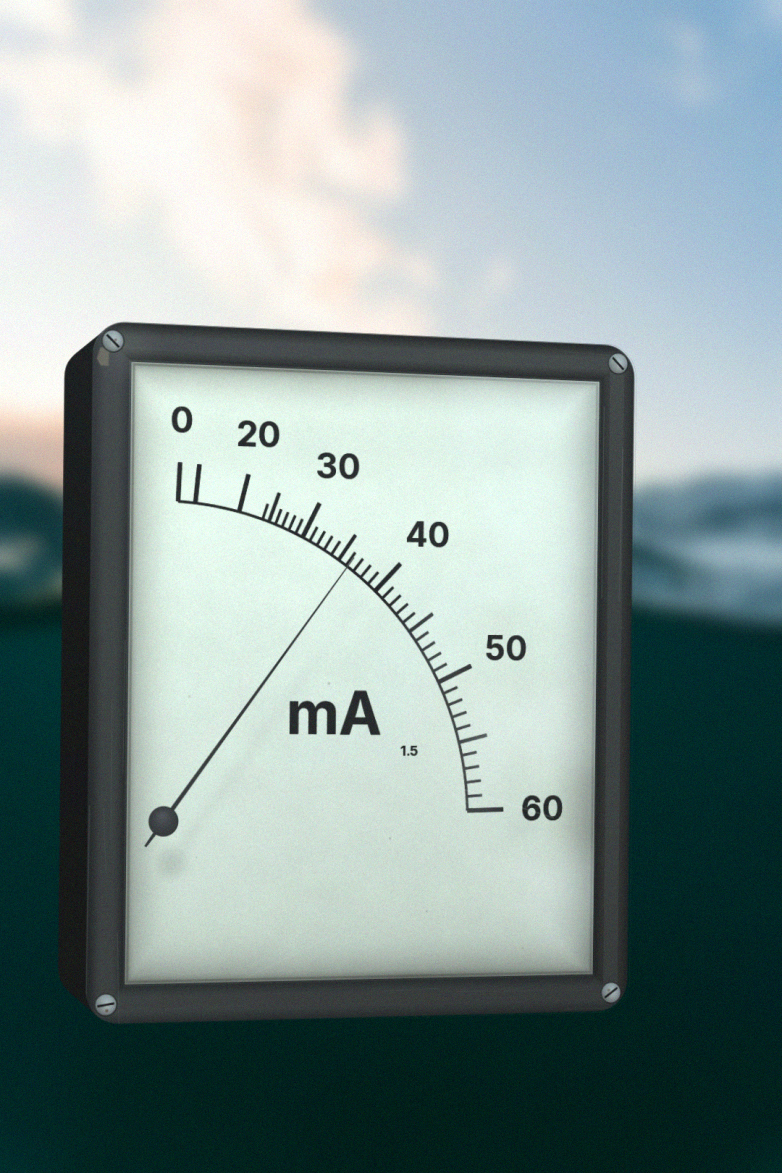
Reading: value=36 unit=mA
